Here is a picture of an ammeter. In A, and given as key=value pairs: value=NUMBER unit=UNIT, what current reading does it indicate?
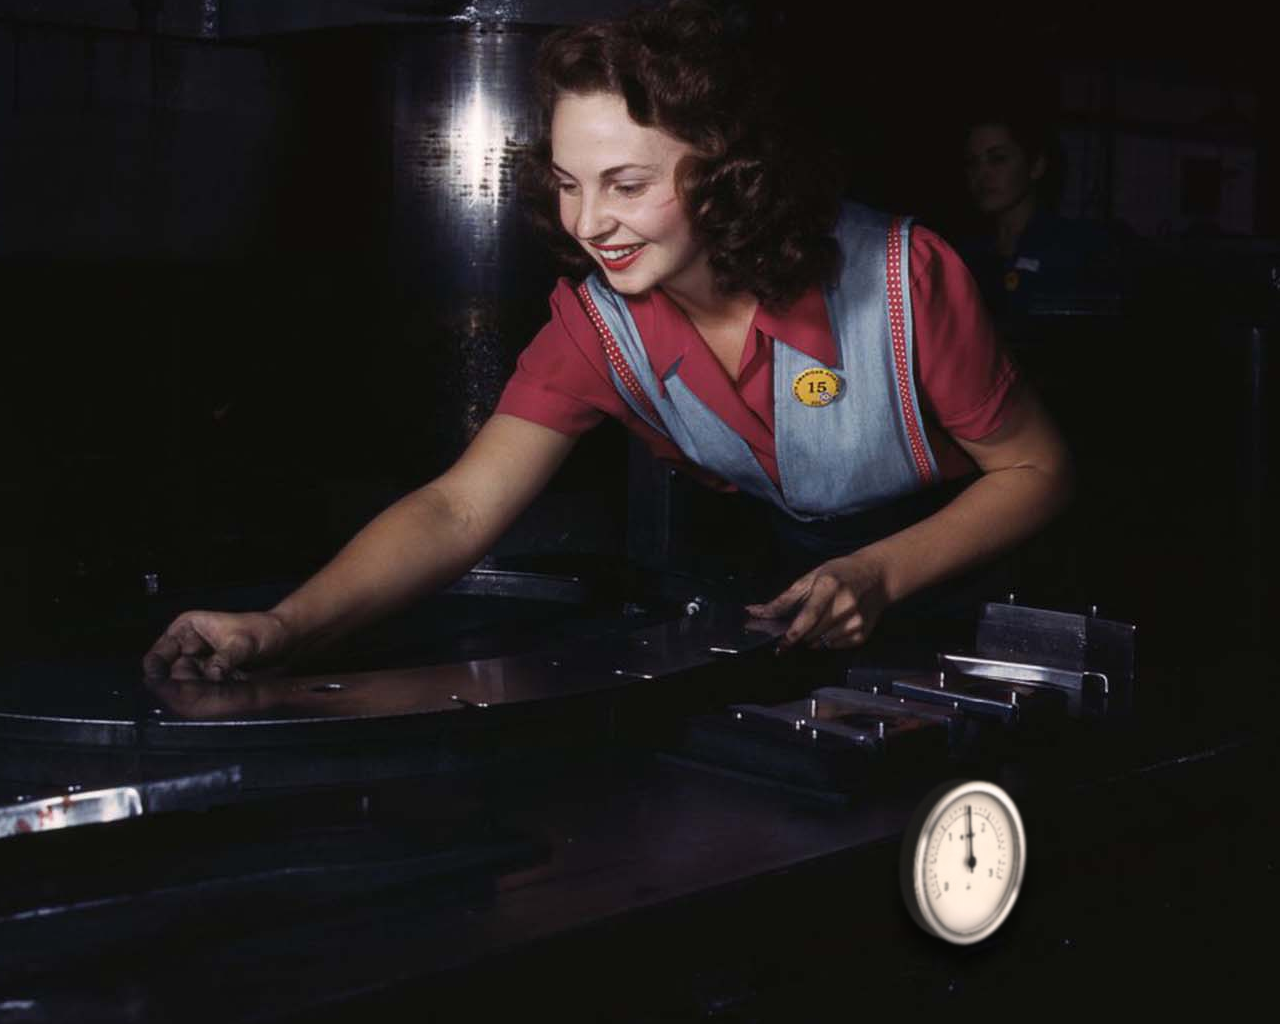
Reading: value=1.5 unit=A
